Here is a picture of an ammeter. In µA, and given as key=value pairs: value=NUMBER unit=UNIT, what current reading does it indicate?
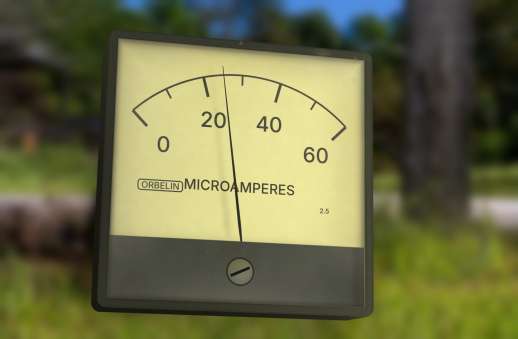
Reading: value=25 unit=µA
